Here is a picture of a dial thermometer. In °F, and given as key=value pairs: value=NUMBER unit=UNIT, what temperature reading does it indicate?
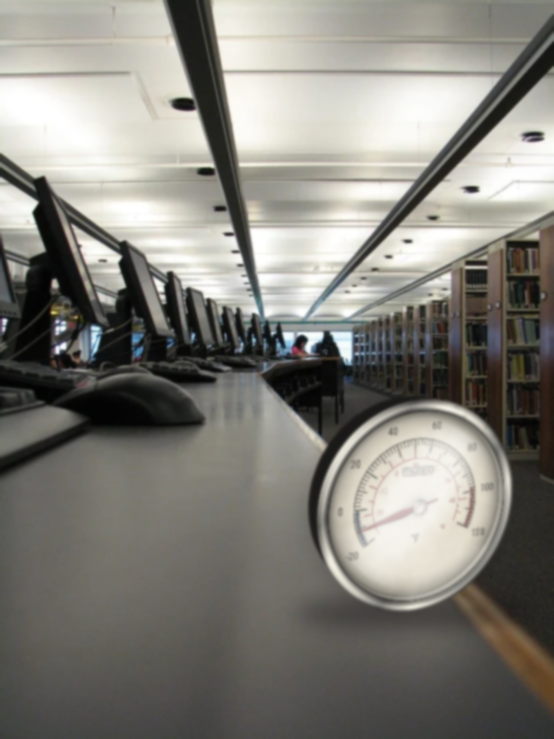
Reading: value=-10 unit=°F
